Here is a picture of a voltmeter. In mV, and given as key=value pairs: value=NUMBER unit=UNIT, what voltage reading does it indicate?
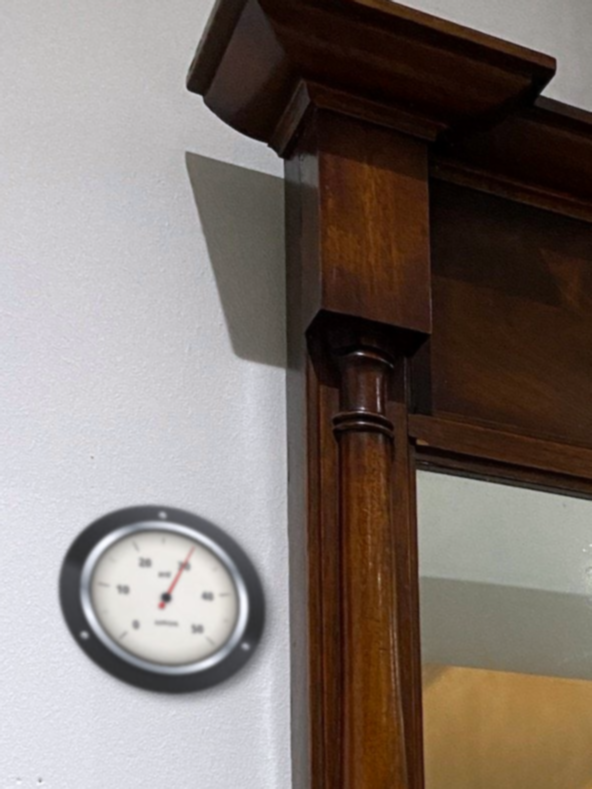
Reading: value=30 unit=mV
